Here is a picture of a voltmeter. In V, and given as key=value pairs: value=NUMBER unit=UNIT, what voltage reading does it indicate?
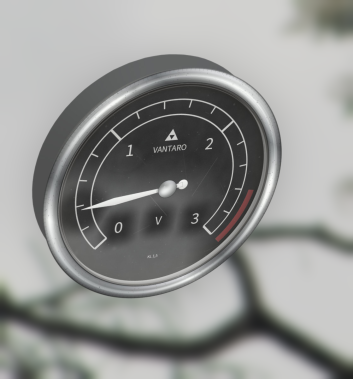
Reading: value=0.4 unit=V
